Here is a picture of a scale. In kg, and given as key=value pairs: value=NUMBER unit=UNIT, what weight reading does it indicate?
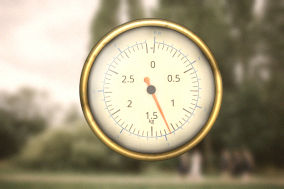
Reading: value=1.3 unit=kg
